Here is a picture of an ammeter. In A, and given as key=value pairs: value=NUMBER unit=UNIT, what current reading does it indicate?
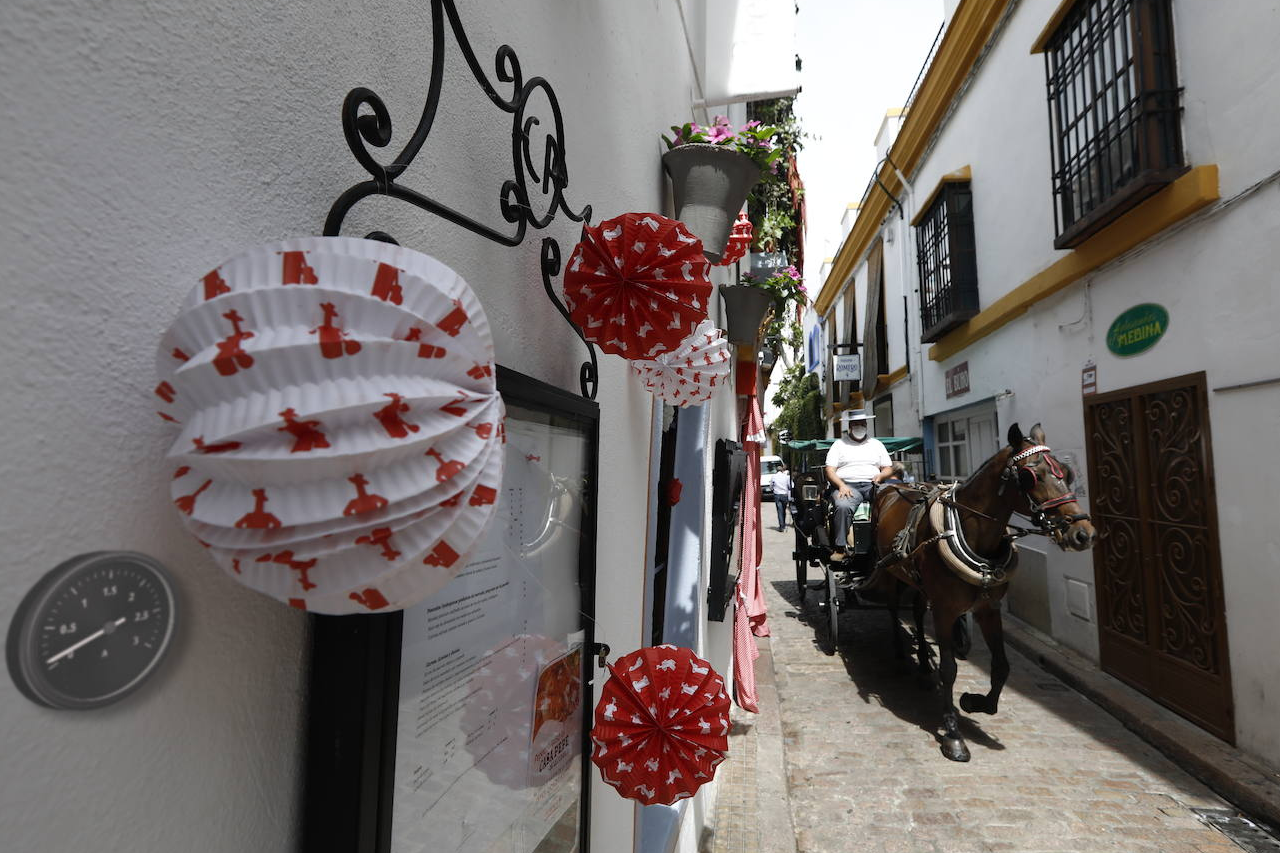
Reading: value=0.1 unit=A
